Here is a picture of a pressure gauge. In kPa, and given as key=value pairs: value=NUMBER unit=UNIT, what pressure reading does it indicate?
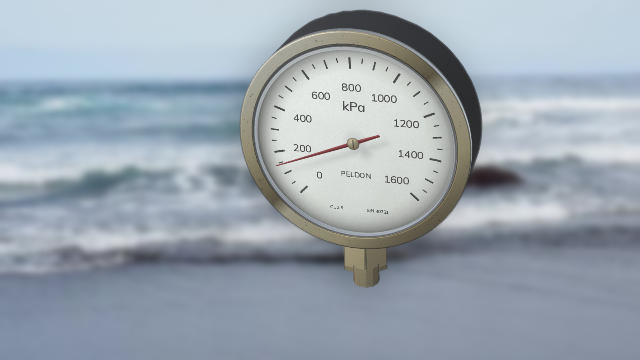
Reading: value=150 unit=kPa
